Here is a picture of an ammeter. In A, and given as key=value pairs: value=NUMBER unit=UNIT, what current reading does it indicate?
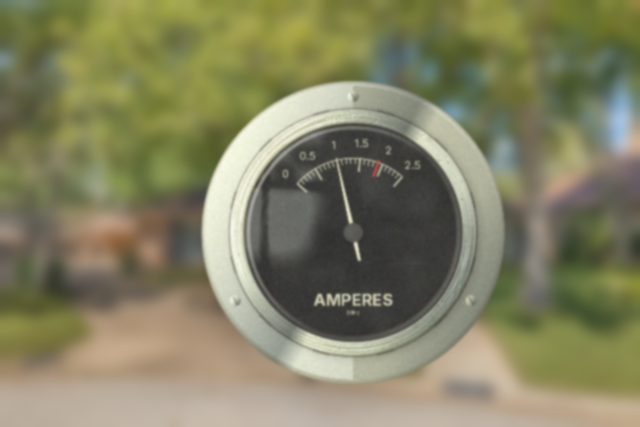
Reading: value=1 unit=A
